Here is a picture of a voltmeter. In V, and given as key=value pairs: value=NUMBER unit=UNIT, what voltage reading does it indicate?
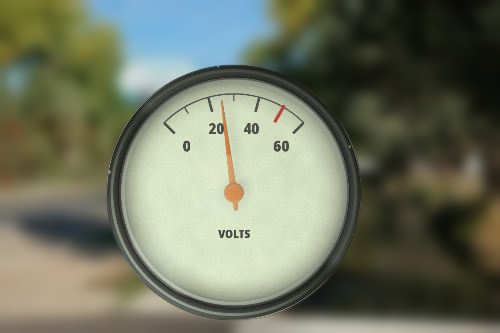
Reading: value=25 unit=V
